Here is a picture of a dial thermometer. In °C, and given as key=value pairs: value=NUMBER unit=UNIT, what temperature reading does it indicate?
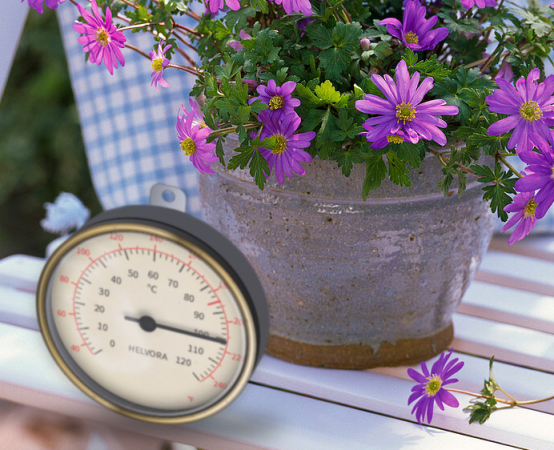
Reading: value=100 unit=°C
